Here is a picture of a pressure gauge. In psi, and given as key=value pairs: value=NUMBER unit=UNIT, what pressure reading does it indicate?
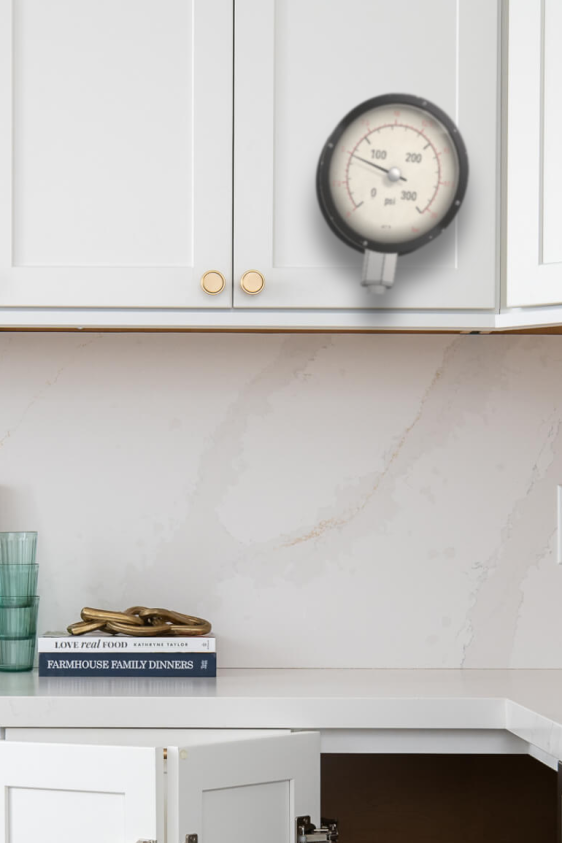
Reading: value=70 unit=psi
